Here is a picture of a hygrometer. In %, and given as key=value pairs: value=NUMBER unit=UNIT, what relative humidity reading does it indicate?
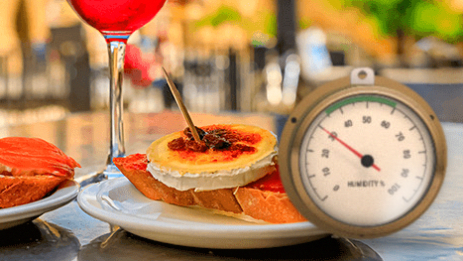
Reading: value=30 unit=%
